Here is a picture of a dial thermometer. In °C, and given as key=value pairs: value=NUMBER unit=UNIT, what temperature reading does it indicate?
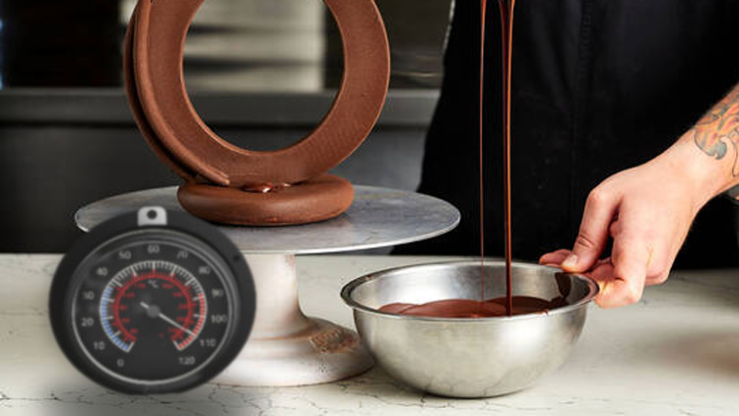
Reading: value=110 unit=°C
